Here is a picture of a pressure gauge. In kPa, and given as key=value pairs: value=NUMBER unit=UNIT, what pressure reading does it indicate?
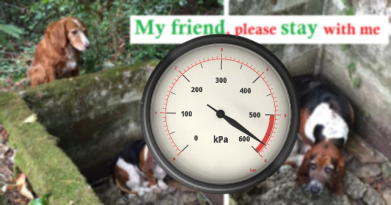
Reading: value=575 unit=kPa
